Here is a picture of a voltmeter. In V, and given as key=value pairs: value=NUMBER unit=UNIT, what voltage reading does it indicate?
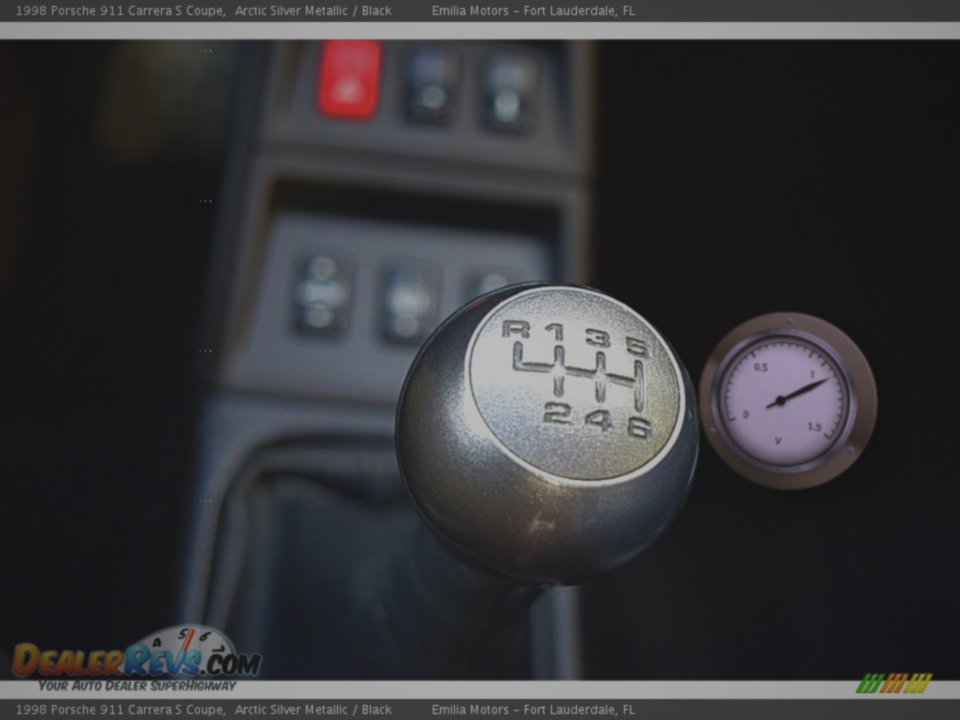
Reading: value=1.1 unit=V
